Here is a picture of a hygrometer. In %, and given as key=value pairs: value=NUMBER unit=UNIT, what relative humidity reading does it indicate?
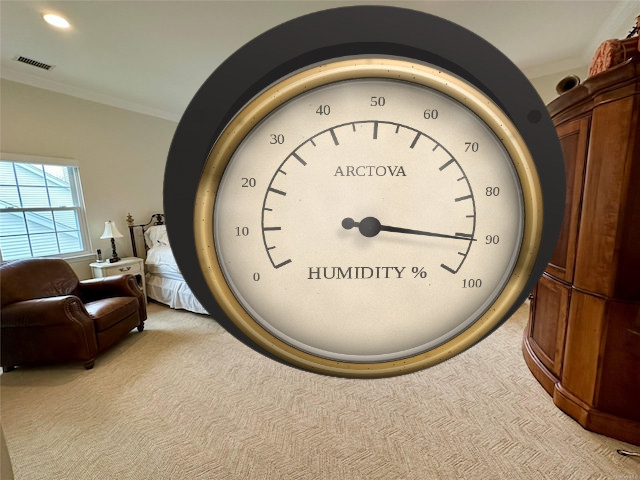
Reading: value=90 unit=%
